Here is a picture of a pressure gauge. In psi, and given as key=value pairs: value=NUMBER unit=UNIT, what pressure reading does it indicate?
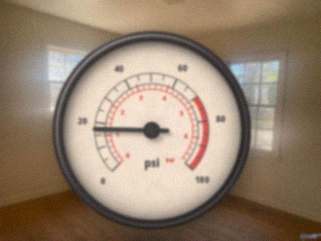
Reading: value=17.5 unit=psi
